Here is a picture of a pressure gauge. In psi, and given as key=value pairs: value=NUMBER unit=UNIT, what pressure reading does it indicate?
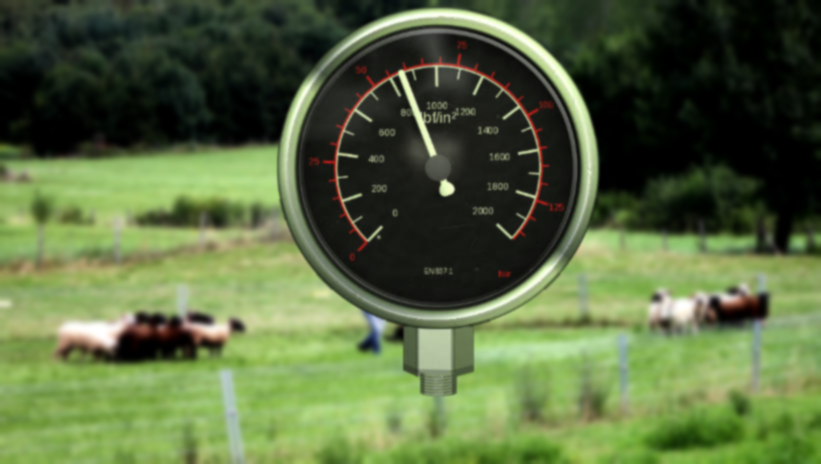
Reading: value=850 unit=psi
